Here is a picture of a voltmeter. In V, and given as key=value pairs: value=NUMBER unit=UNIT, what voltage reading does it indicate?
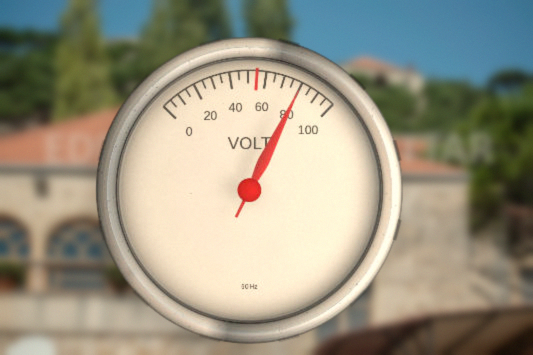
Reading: value=80 unit=V
